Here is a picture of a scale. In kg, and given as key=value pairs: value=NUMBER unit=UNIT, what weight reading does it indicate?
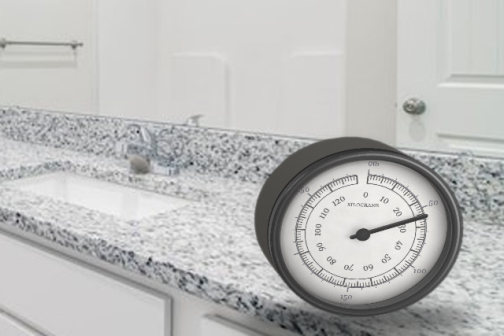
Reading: value=25 unit=kg
